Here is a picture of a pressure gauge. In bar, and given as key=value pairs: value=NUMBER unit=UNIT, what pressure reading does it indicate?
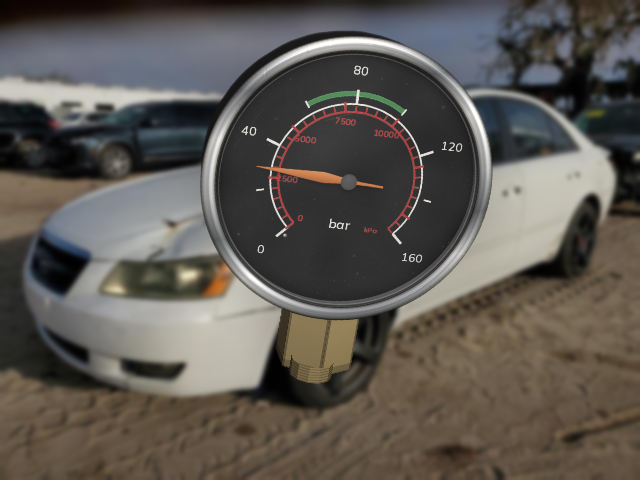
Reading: value=30 unit=bar
